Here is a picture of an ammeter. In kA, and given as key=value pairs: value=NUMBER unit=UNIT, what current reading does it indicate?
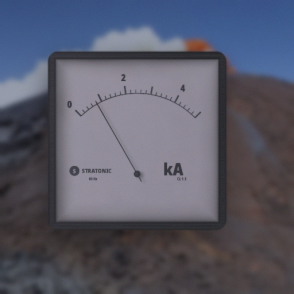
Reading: value=0.8 unit=kA
